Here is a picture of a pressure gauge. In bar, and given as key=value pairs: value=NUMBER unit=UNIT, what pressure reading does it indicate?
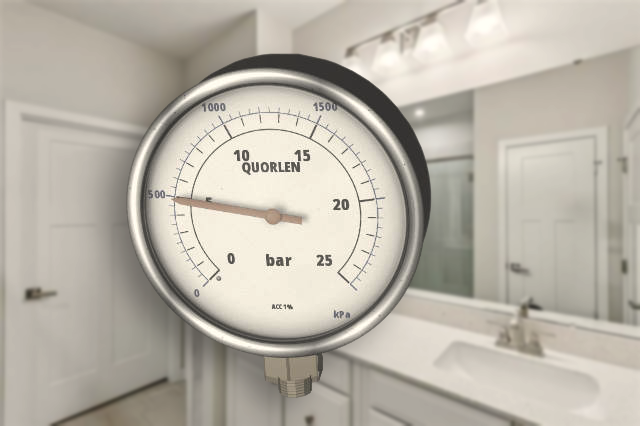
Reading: value=5 unit=bar
